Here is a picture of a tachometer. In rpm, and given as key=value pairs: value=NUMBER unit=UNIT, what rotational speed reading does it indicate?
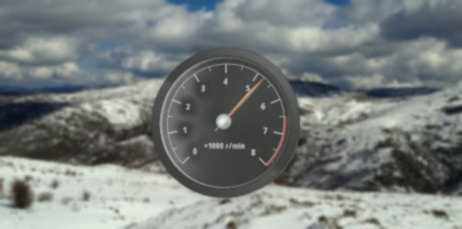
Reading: value=5250 unit=rpm
